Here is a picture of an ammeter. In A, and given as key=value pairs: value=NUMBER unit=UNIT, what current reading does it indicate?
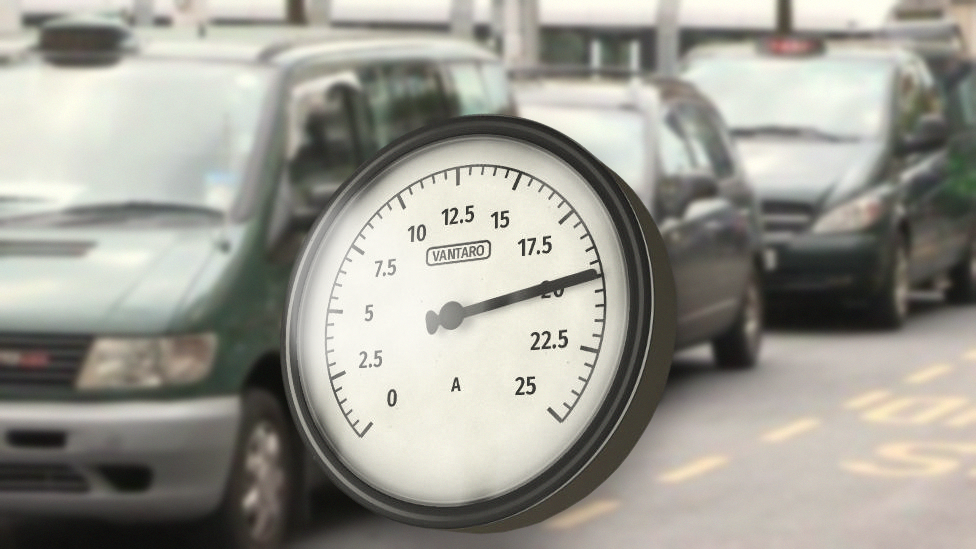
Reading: value=20 unit=A
